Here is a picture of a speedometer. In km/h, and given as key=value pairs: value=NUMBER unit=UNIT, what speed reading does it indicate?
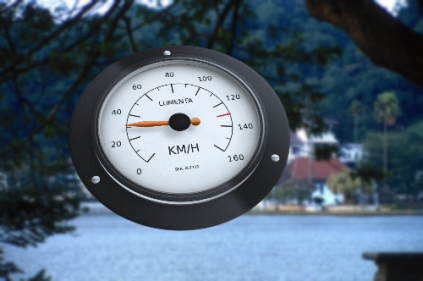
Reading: value=30 unit=km/h
